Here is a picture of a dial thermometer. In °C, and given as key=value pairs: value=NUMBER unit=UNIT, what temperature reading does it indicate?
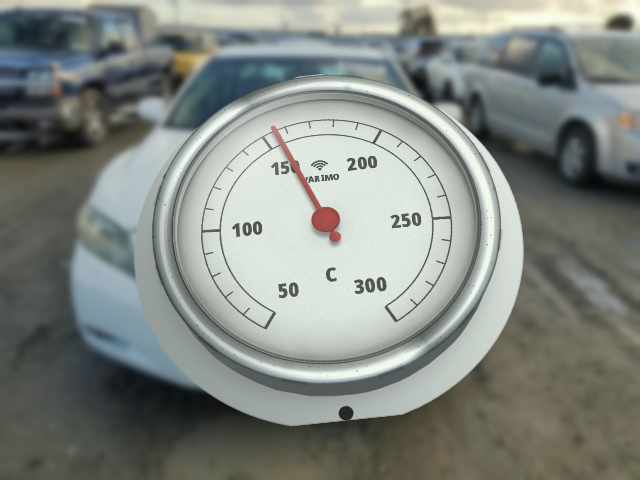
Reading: value=155 unit=°C
